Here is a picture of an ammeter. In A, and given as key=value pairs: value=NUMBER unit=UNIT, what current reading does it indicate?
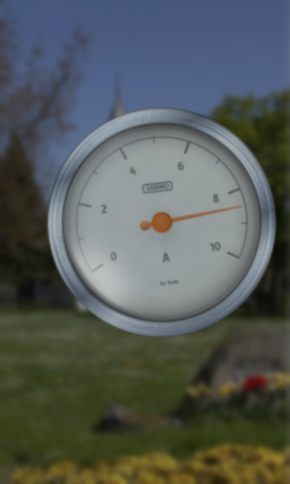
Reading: value=8.5 unit=A
